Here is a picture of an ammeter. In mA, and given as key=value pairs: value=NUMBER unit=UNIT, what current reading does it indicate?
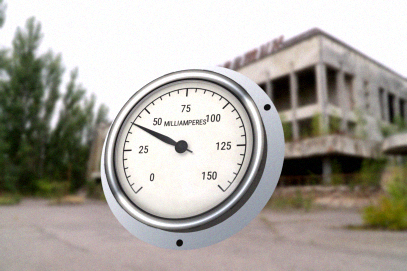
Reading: value=40 unit=mA
